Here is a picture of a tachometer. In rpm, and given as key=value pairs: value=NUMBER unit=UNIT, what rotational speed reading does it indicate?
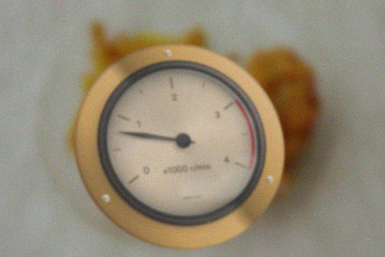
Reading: value=750 unit=rpm
